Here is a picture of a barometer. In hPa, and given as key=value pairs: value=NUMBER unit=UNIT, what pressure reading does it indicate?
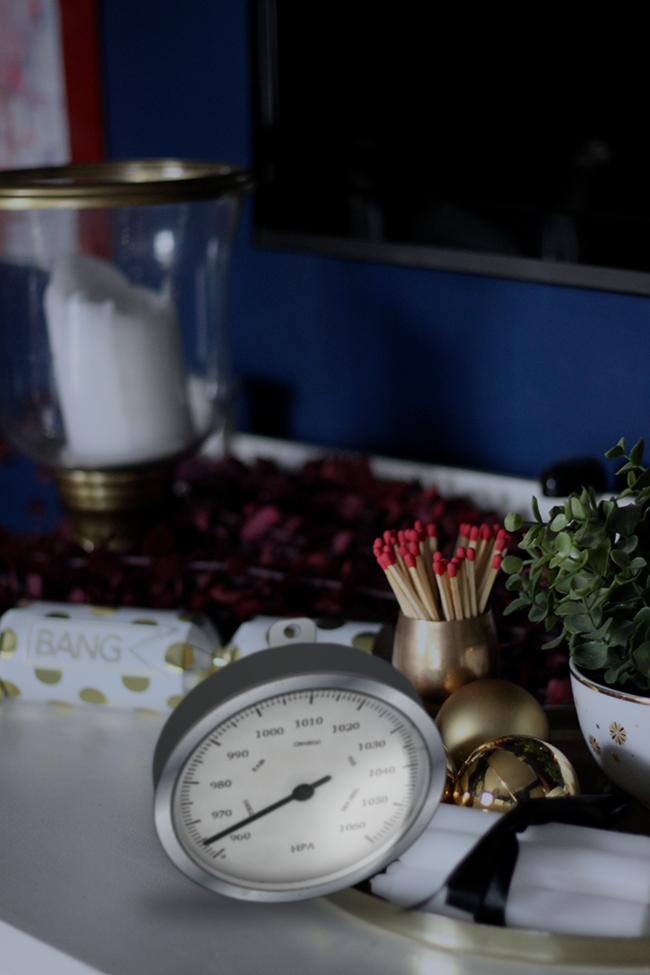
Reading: value=965 unit=hPa
